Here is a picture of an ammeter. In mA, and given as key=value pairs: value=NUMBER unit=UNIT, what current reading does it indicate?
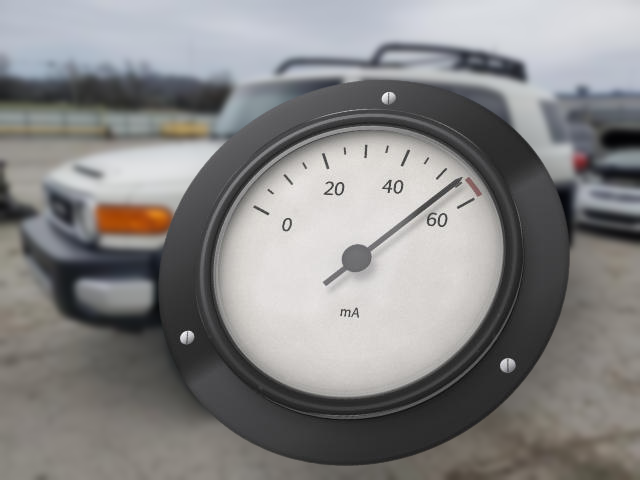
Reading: value=55 unit=mA
